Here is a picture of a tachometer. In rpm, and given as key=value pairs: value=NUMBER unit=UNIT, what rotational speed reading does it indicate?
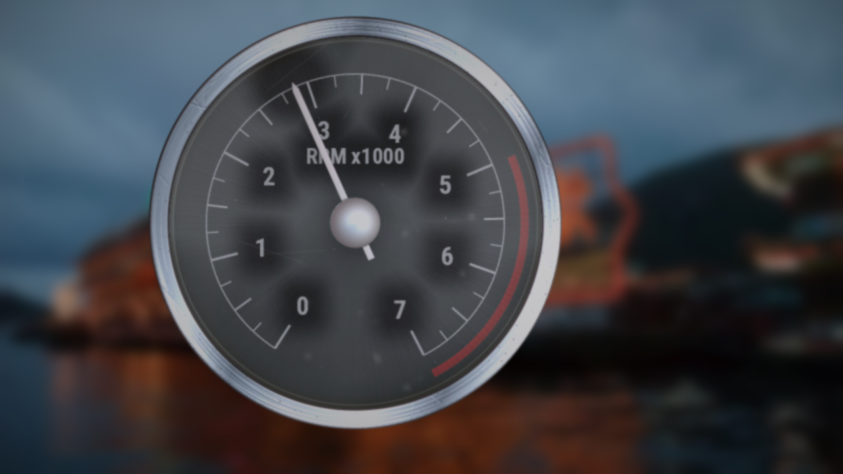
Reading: value=2875 unit=rpm
